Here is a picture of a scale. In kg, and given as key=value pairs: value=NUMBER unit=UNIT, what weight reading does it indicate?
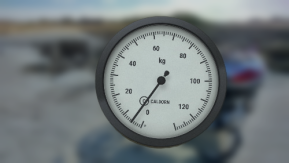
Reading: value=5 unit=kg
